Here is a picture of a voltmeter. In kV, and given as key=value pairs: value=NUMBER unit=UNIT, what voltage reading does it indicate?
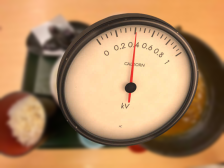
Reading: value=0.4 unit=kV
